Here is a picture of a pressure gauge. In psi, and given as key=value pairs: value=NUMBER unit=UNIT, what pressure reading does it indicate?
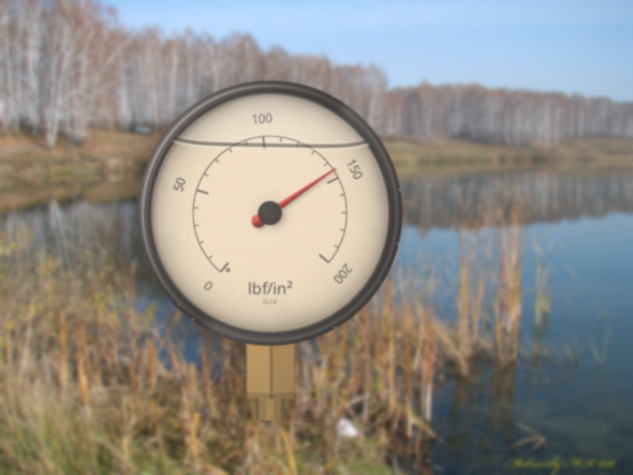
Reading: value=145 unit=psi
